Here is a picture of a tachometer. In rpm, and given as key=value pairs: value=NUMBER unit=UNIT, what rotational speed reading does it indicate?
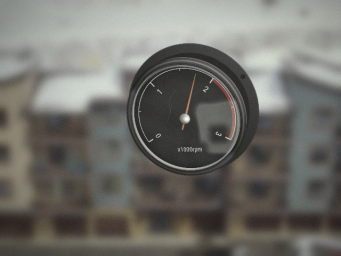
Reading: value=1750 unit=rpm
